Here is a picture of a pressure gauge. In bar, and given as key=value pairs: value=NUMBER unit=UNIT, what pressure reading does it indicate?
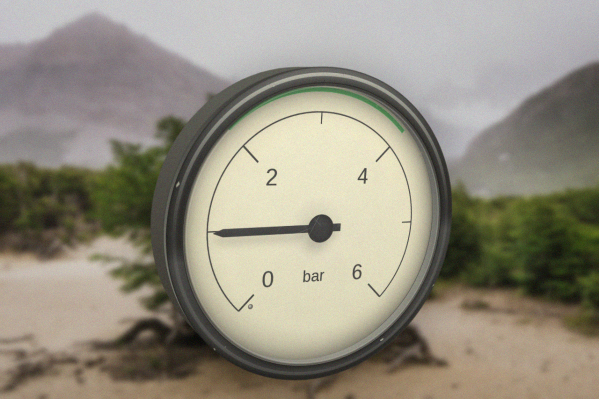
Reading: value=1 unit=bar
